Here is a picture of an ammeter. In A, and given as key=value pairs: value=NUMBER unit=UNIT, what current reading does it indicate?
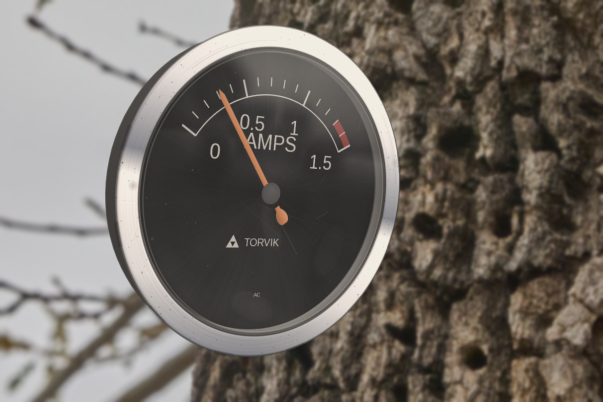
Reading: value=0.3 unit=A
